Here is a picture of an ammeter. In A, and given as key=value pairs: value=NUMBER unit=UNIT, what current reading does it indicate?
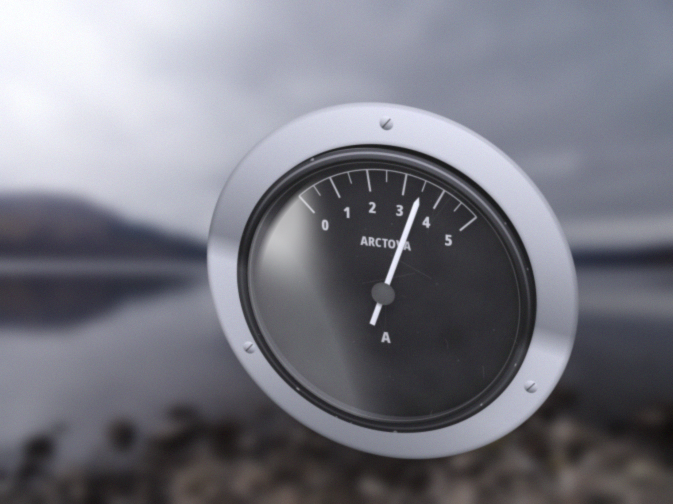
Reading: value=3.5 unit=A
